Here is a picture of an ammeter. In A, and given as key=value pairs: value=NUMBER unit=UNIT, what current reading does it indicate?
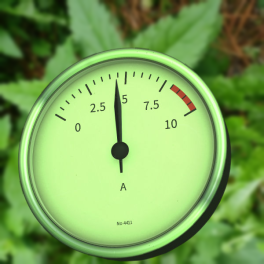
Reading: value=4.5 unit=A
